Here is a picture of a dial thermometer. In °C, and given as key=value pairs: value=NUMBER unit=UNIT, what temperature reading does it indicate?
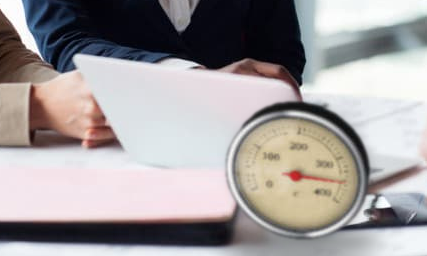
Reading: value=350 unit=°C
